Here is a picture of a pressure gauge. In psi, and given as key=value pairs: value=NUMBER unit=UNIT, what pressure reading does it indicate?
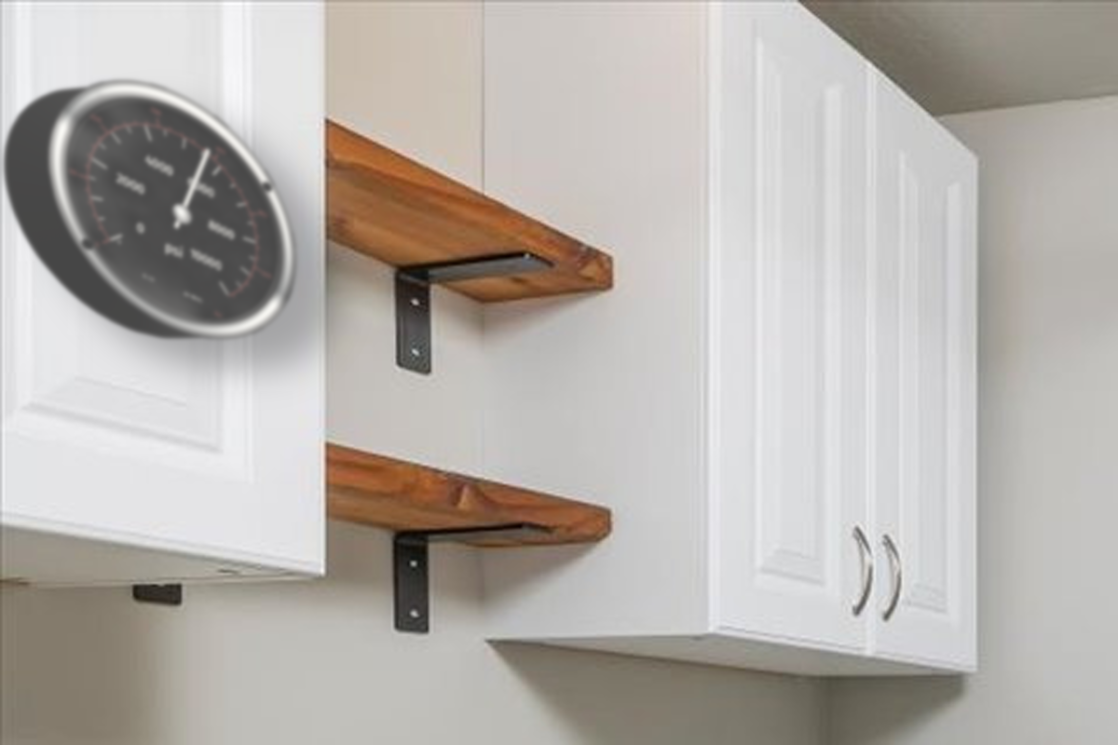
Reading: value=5500 unit=psi
